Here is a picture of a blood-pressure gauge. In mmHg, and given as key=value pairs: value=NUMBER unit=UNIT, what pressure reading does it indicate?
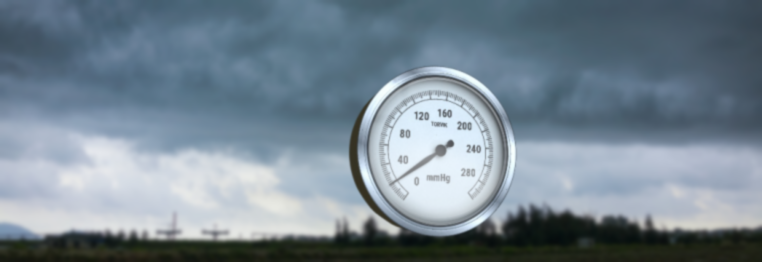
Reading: value=20 unit=mmHg
